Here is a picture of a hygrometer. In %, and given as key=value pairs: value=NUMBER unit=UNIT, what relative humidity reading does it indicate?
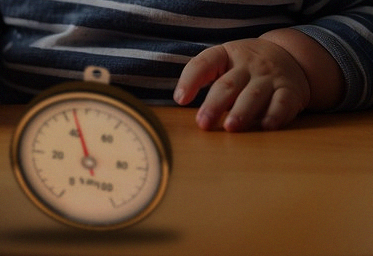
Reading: value=44 unit=%
